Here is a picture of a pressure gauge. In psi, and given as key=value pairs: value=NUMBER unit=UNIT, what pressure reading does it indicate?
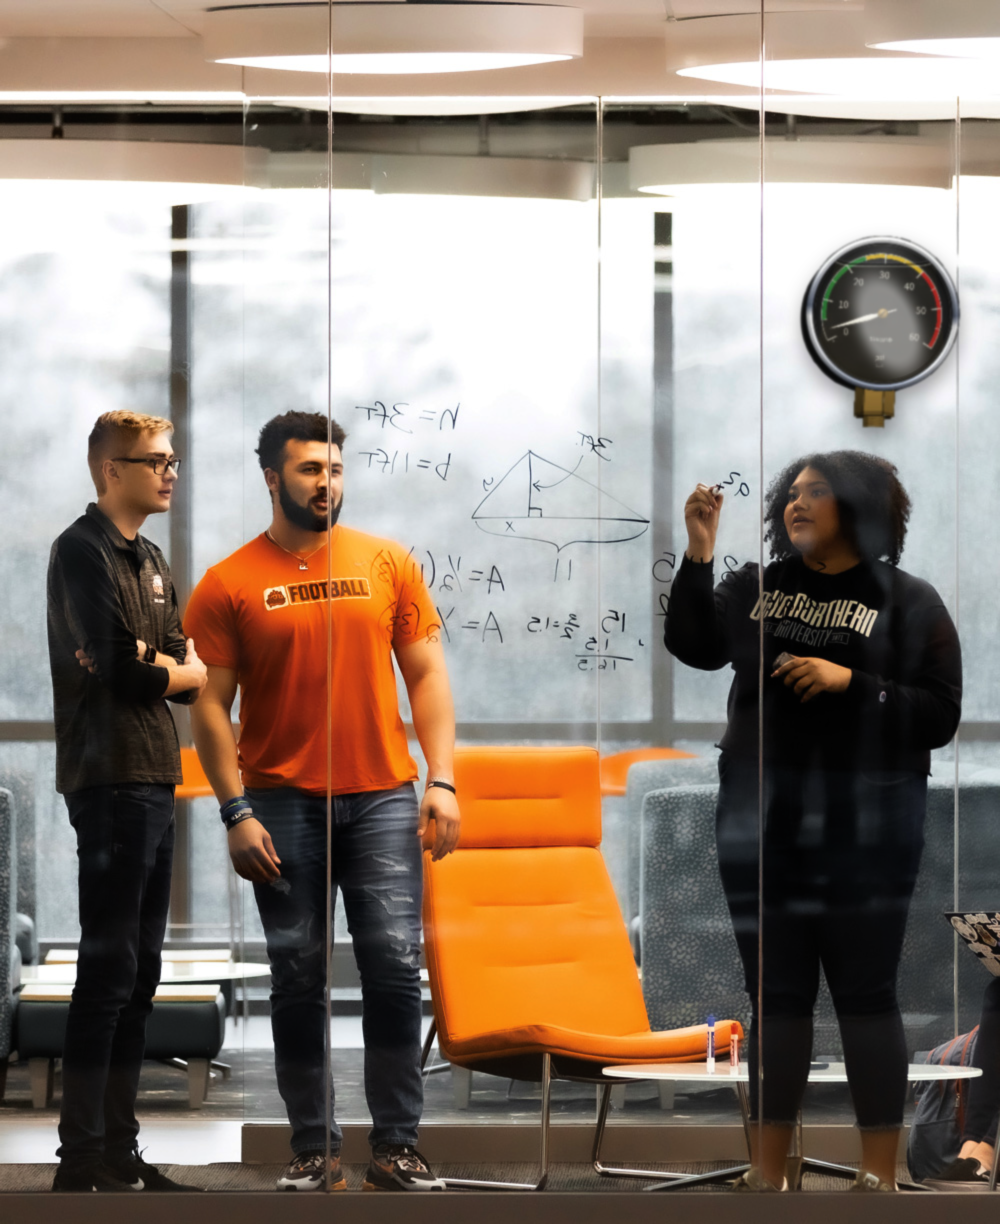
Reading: value=2.5 unit=psi
